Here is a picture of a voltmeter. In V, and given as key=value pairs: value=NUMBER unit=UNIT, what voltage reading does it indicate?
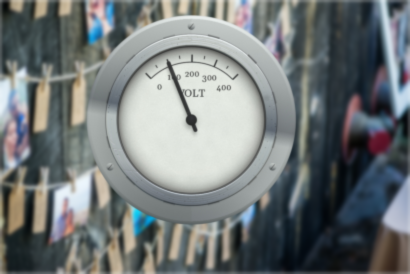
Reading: value=100 unit=V
